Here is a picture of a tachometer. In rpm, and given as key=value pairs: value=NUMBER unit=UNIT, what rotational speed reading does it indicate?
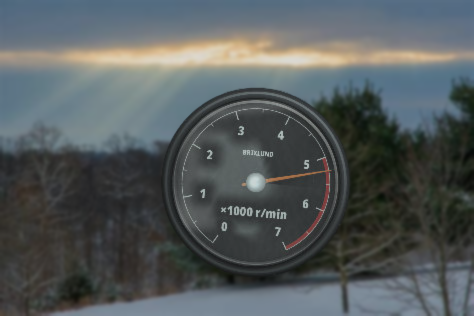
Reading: value=5250 unit=rpm
